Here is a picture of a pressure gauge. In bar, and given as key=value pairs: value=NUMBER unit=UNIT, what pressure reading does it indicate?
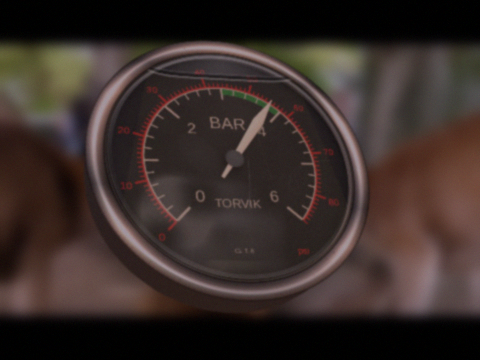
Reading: value=3.8 unit=bar
